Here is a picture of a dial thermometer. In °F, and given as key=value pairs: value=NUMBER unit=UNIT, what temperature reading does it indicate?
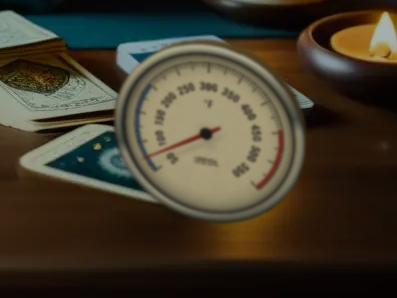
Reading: value=75 unit=°F
